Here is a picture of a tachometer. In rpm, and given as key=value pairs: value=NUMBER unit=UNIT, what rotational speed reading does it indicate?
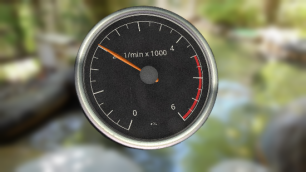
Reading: value=2000 unit=rpm
